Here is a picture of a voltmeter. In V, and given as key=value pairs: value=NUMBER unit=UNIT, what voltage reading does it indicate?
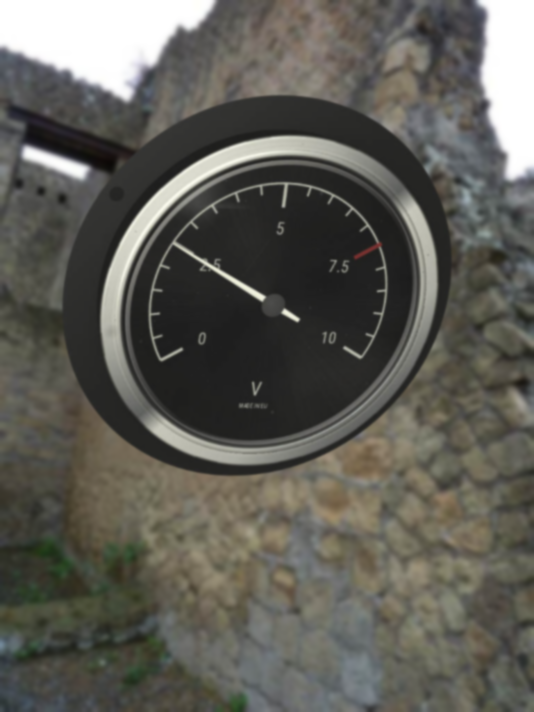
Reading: value=2.5 unit=V
